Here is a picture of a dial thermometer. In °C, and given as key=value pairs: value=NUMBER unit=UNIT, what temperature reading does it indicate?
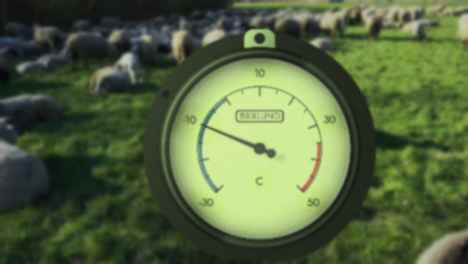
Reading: value=-10 unit=°C
